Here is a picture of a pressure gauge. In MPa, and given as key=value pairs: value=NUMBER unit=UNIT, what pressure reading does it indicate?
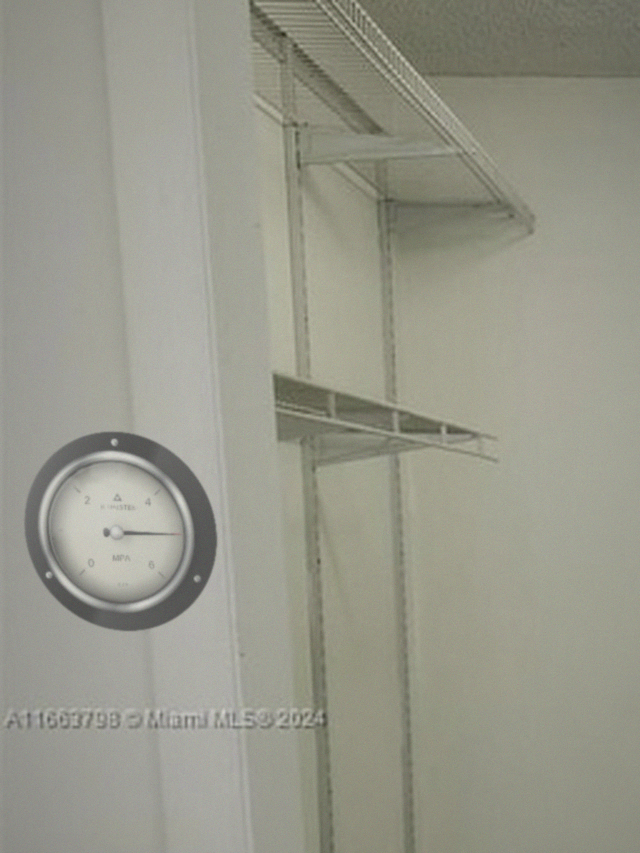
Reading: value=5 unit=MPa
